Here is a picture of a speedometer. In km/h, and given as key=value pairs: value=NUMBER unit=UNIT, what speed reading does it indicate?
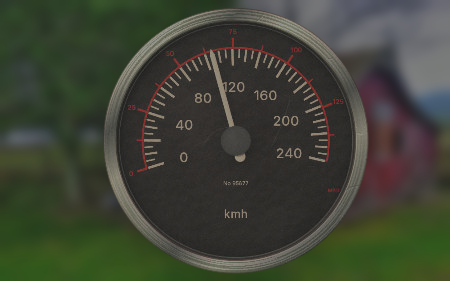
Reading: value=105 unit=km/h
